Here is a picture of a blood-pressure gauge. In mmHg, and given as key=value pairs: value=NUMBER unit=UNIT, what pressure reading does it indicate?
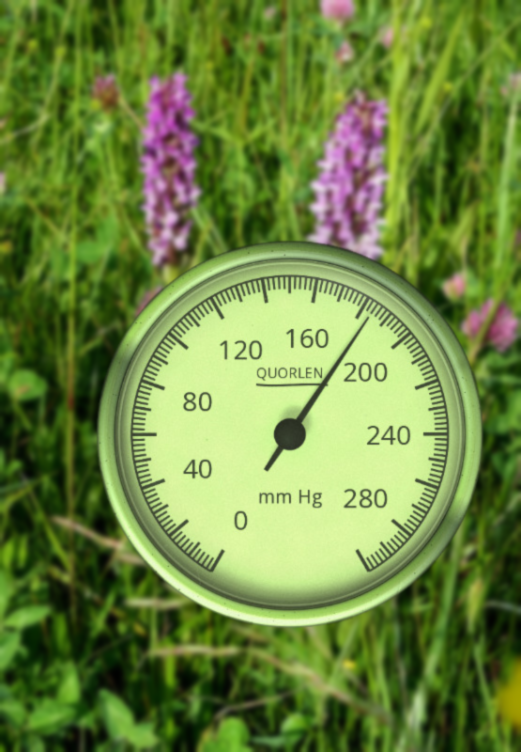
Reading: value=184 unit=mmHg
